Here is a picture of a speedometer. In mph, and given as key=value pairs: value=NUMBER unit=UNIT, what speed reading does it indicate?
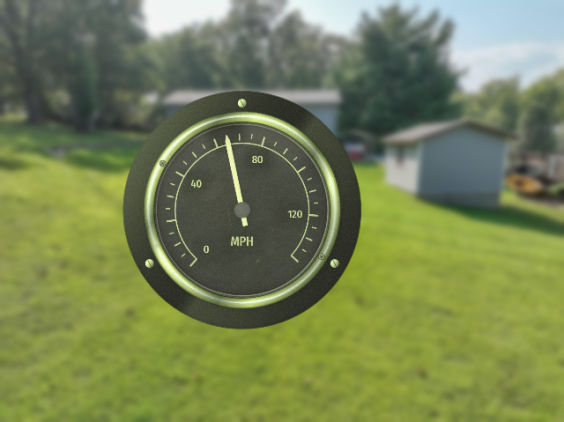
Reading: value=65 unit=mph
